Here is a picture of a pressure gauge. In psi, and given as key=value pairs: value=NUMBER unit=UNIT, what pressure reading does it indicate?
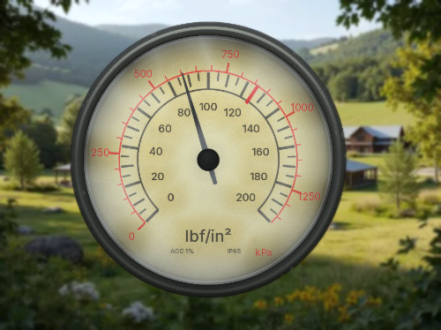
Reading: value=87.5 unit=psi
